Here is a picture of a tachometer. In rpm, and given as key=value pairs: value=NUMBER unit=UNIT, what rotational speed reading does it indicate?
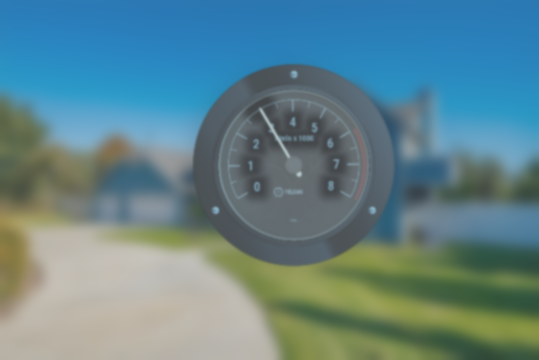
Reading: value=3000 unit=rpm
